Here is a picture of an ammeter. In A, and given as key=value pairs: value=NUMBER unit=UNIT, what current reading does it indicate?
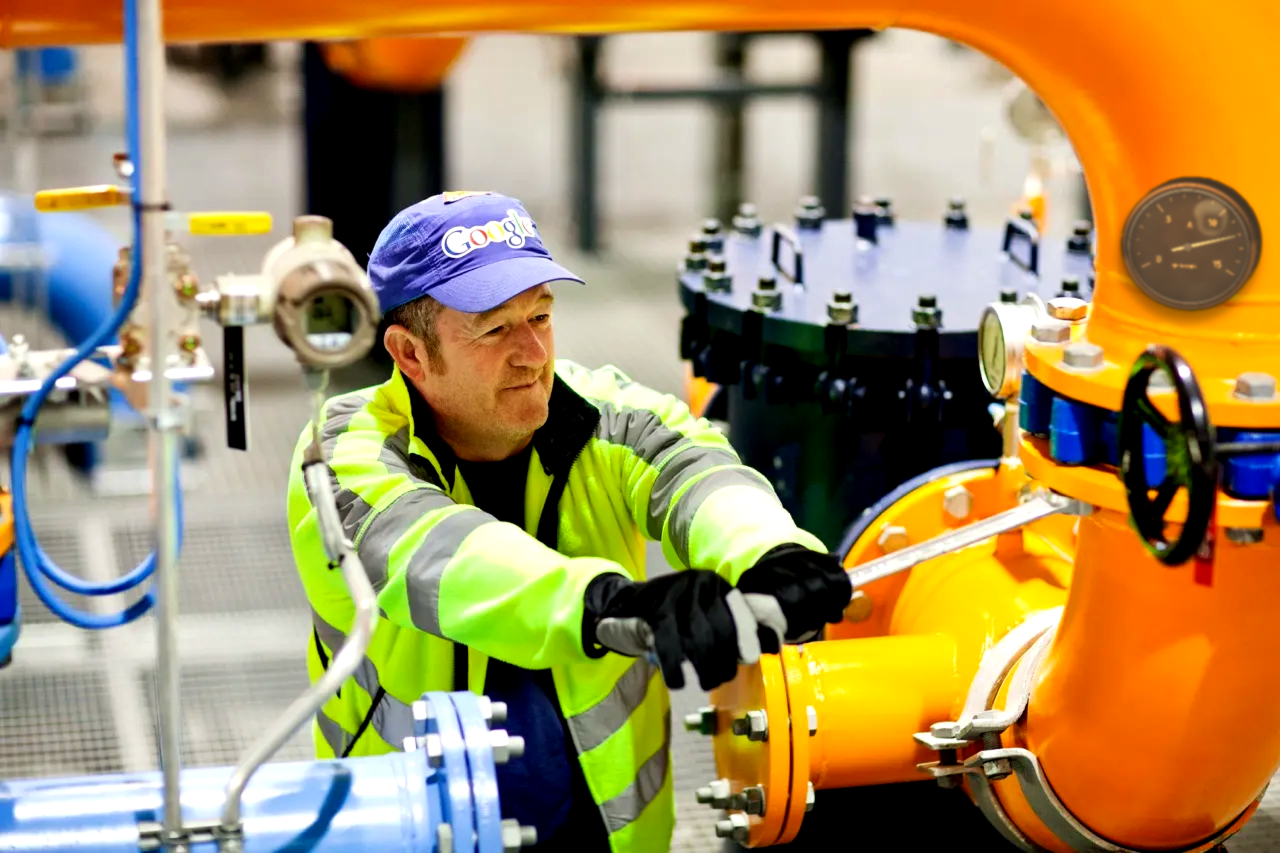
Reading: value=12 unit=A
